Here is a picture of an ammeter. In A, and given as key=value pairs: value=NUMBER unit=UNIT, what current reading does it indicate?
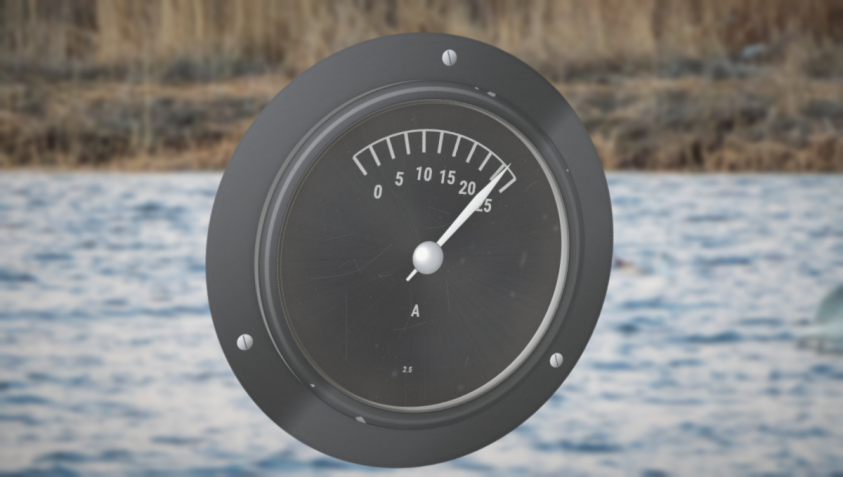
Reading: value=22.5 unit=A
